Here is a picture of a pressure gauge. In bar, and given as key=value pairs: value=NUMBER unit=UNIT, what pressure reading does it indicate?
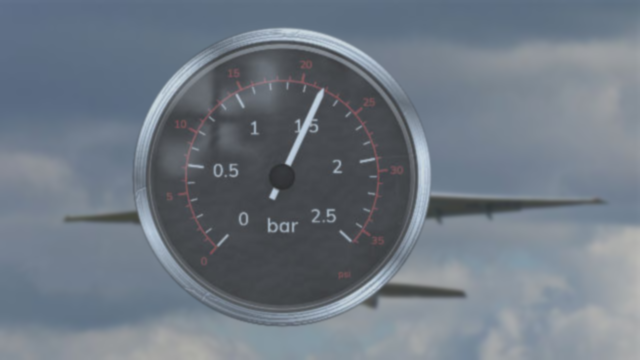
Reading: value=1.5 unit=bar
